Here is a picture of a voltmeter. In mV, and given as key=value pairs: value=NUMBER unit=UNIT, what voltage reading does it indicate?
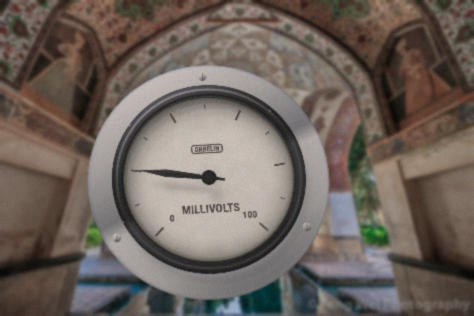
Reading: value=20 unit=mV
